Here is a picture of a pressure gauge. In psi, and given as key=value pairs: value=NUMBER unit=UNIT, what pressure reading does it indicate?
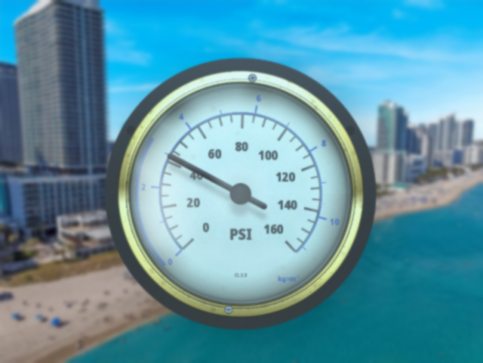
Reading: value=42.5 unit=psi
